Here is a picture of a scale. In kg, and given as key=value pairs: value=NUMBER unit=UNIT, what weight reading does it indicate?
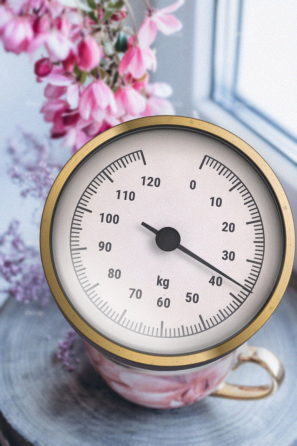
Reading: value=37 unit=kg
